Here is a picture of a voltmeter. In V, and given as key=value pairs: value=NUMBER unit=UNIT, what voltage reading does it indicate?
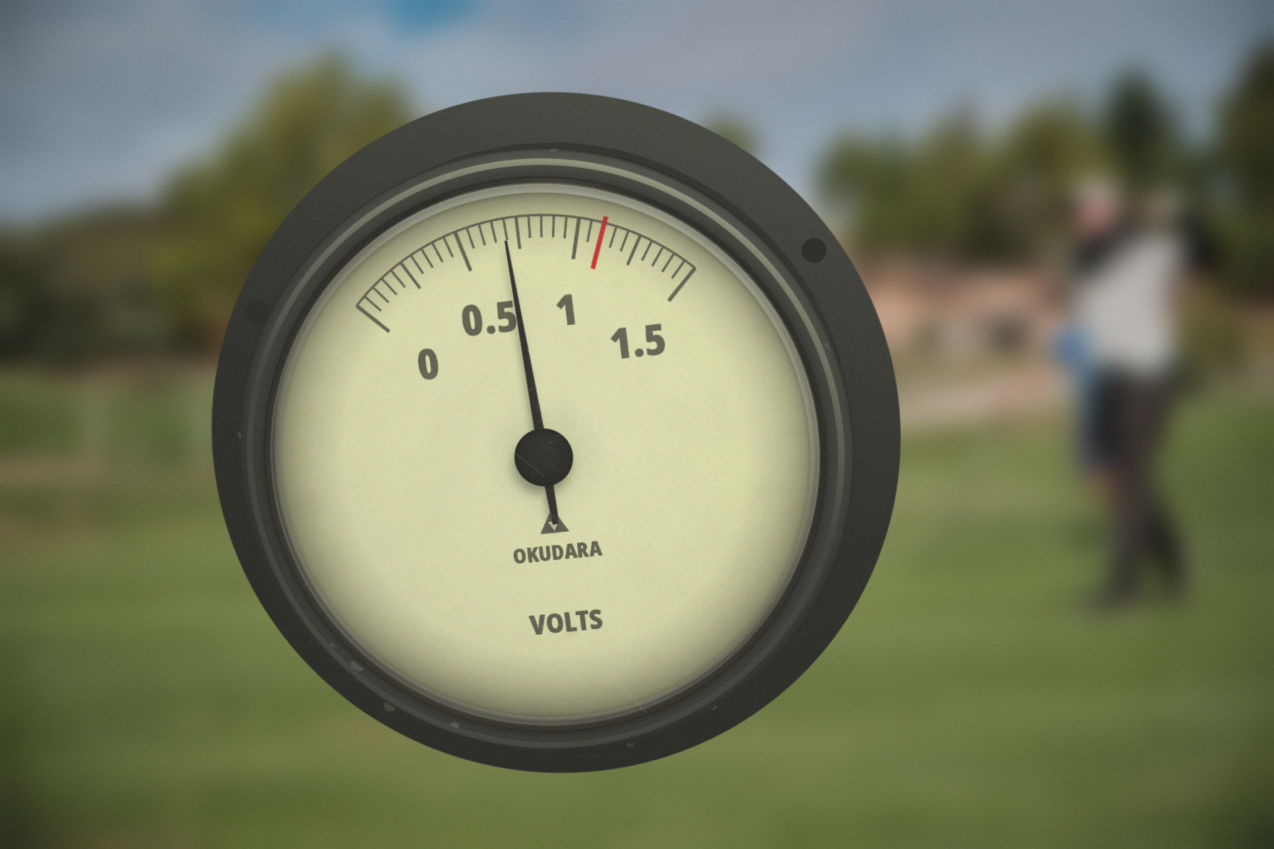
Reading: value=0.7 unit=V
